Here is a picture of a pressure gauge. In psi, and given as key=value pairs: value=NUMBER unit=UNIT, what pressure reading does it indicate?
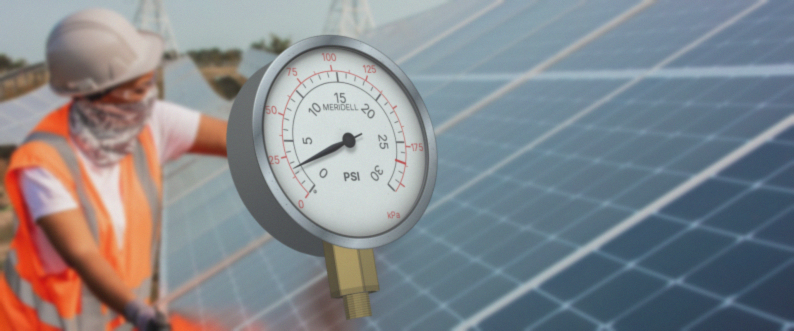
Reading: value=2.5 unit=psi
